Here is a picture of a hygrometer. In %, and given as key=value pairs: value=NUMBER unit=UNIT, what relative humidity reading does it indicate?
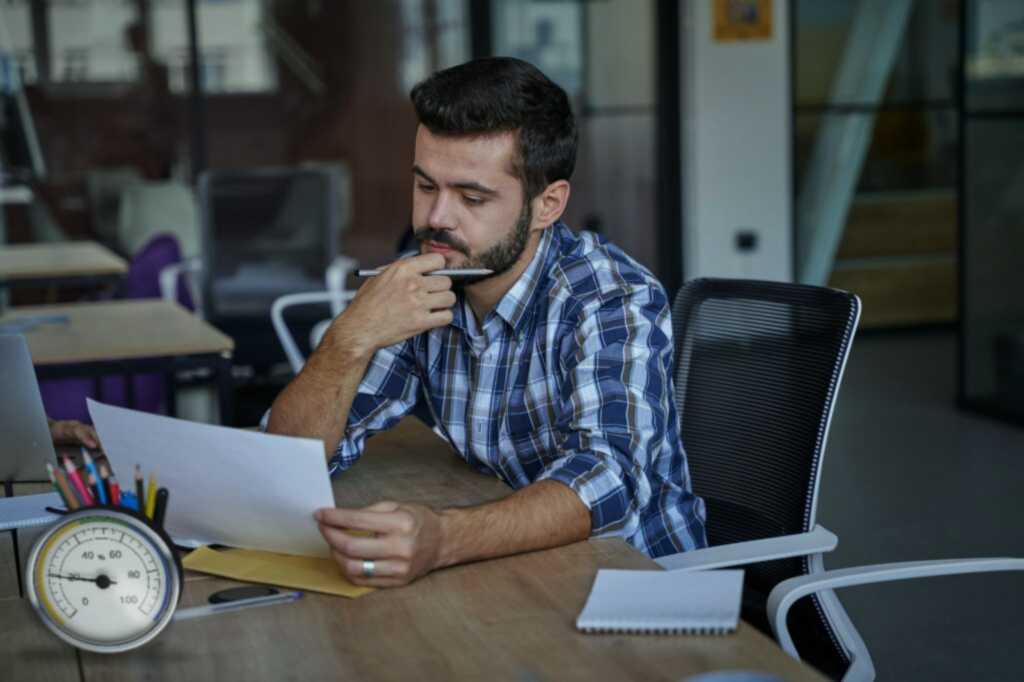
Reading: value=20 unit=%
